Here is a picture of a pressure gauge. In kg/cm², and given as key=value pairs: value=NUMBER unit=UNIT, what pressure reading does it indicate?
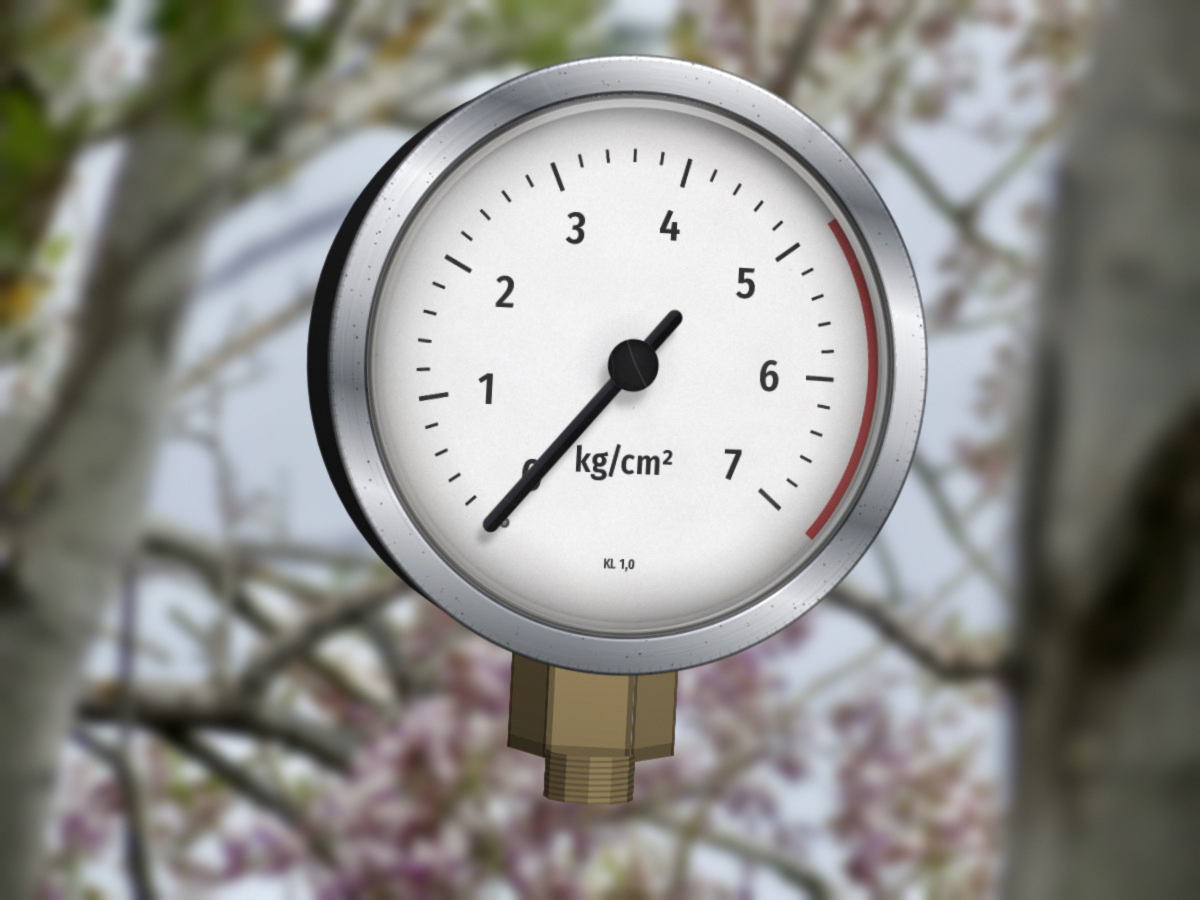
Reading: value=0 unit=kg/cm²
